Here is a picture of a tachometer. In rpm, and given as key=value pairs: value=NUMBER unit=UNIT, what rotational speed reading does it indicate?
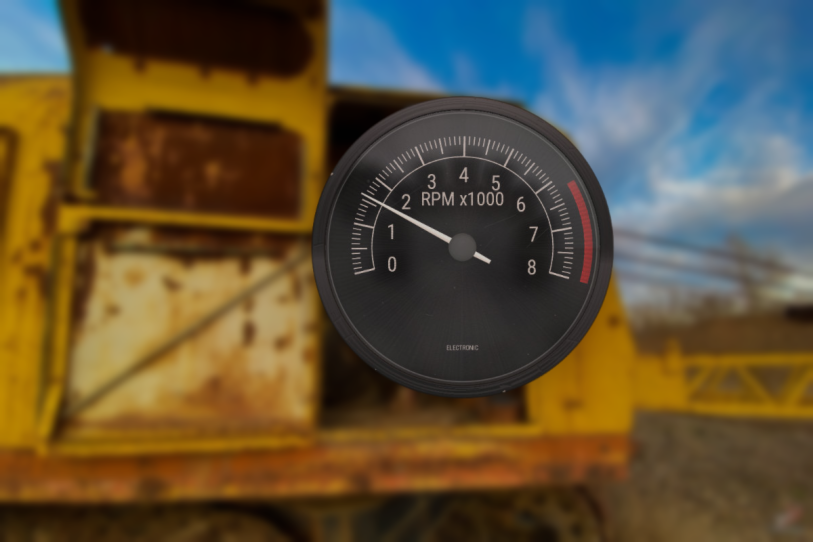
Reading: value=1600 unit=rpm
